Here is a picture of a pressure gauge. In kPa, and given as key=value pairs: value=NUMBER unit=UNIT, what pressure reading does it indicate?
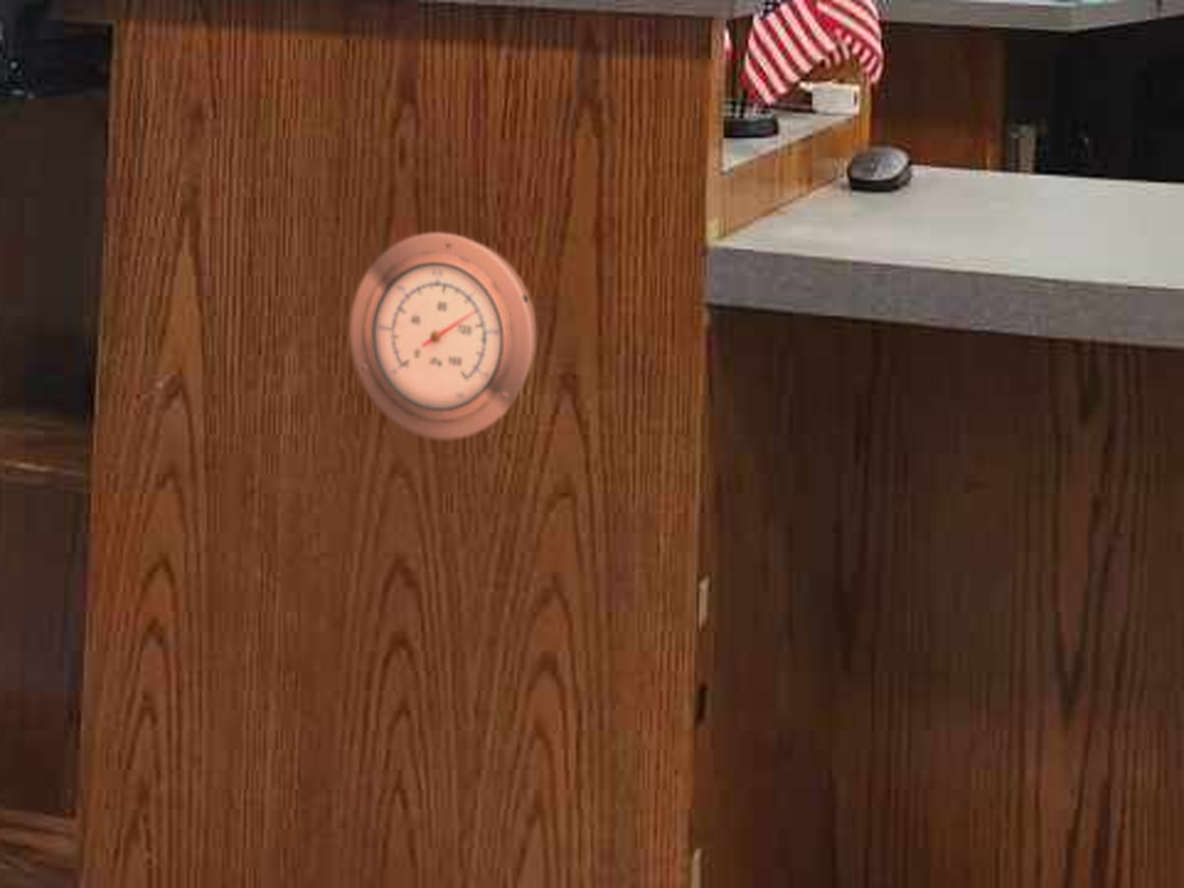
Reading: value=110 unit=kPa
